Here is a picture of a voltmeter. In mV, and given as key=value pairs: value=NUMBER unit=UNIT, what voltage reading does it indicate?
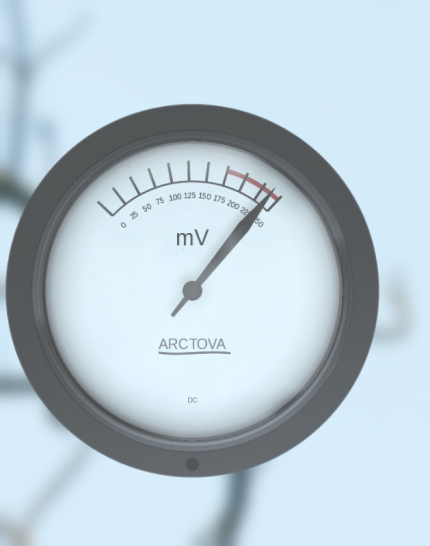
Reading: value=237.5 unit=mV
